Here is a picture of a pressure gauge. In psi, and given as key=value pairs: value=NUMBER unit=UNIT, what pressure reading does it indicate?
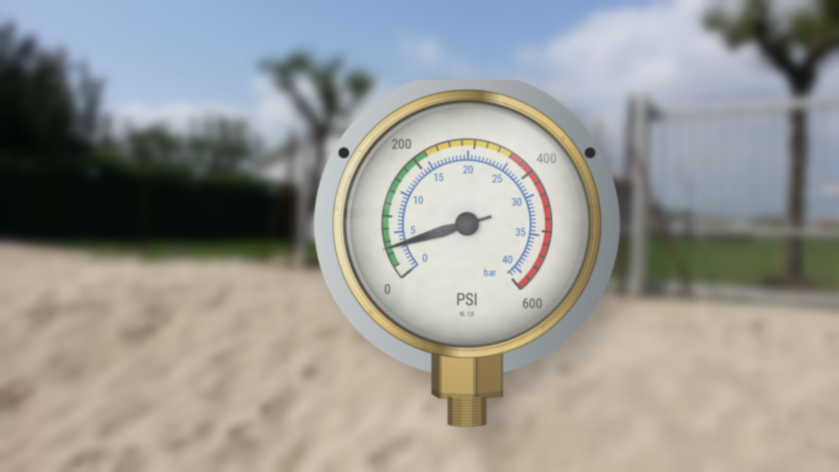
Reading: value=50 unit=psi
